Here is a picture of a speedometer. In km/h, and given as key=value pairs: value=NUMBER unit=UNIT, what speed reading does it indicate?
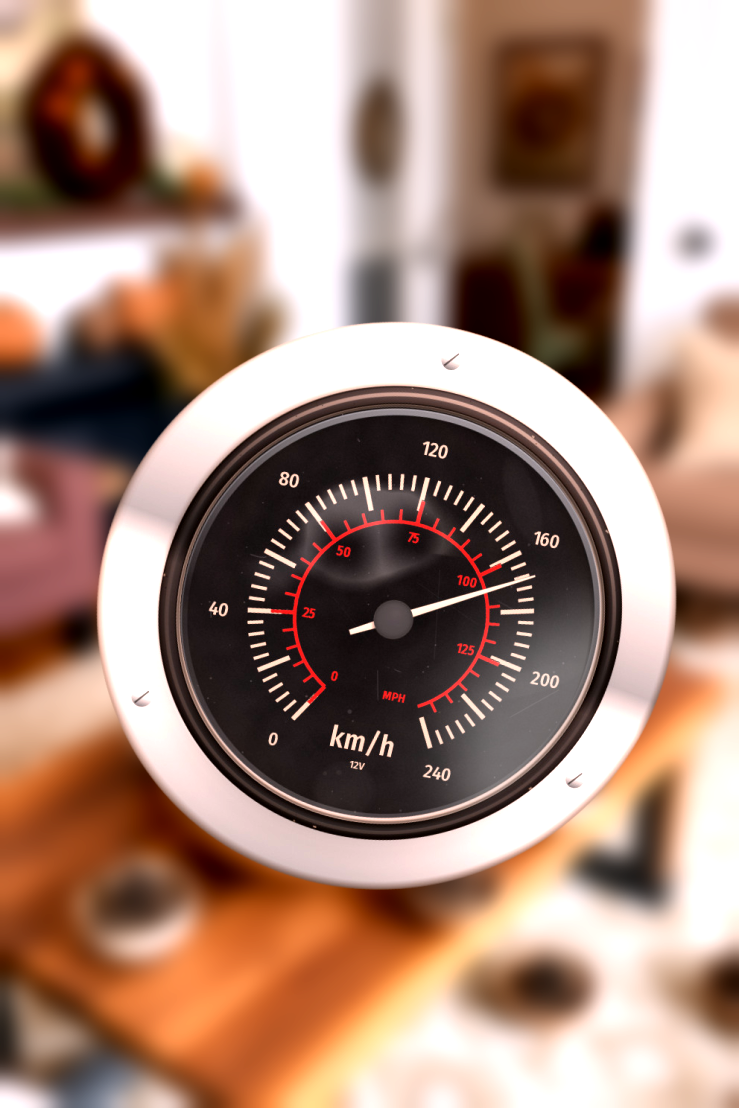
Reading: value=168 unit=km/h
